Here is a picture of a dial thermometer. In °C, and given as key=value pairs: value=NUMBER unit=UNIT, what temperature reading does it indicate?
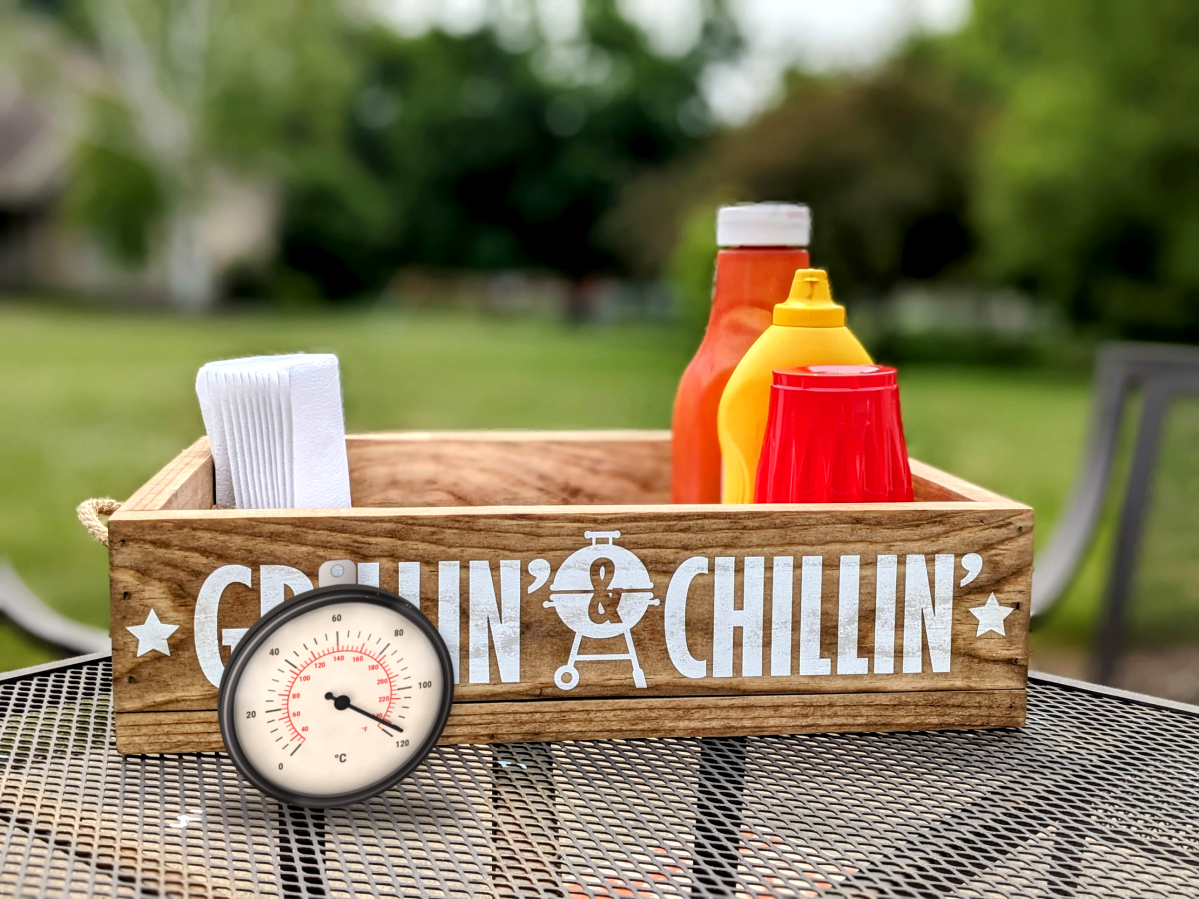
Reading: value=116 unit=°C
